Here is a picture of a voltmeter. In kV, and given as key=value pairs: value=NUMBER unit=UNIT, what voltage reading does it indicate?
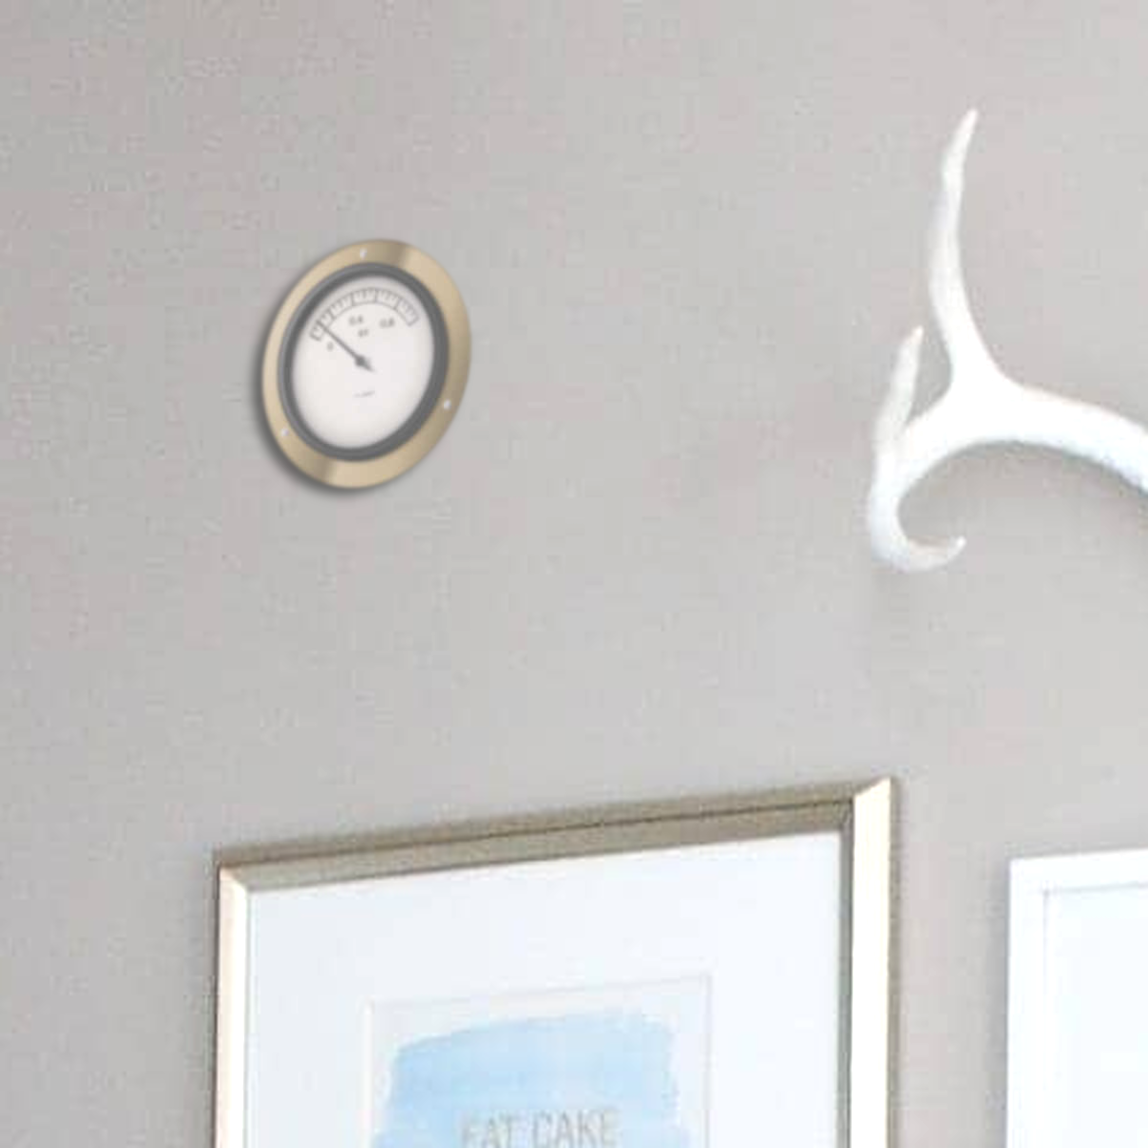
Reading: value=0.1 unit=kV
